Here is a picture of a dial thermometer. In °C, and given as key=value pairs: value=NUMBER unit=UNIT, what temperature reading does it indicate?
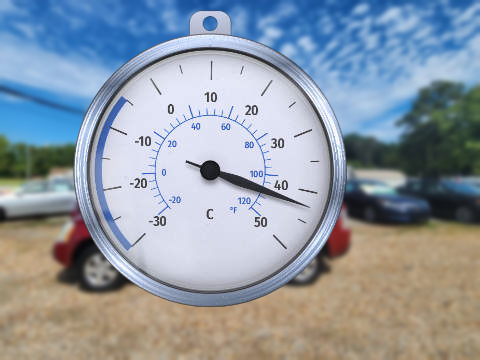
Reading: value=42.5 unit=°C
